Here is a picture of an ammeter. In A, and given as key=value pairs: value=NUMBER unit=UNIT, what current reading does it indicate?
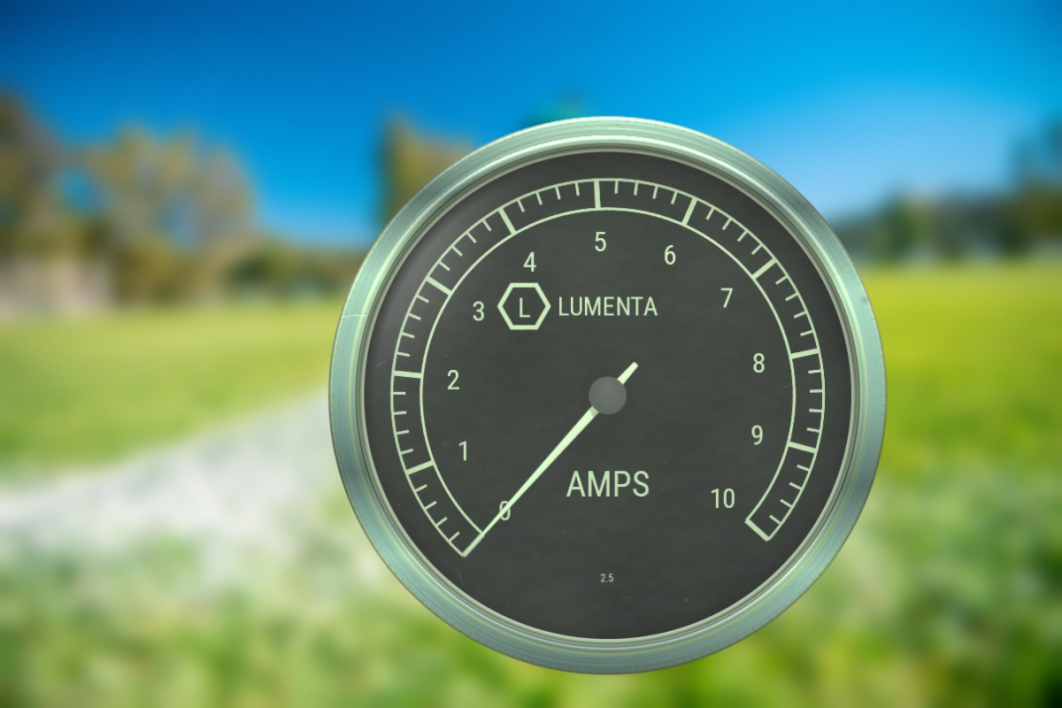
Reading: value=0 unit=A
